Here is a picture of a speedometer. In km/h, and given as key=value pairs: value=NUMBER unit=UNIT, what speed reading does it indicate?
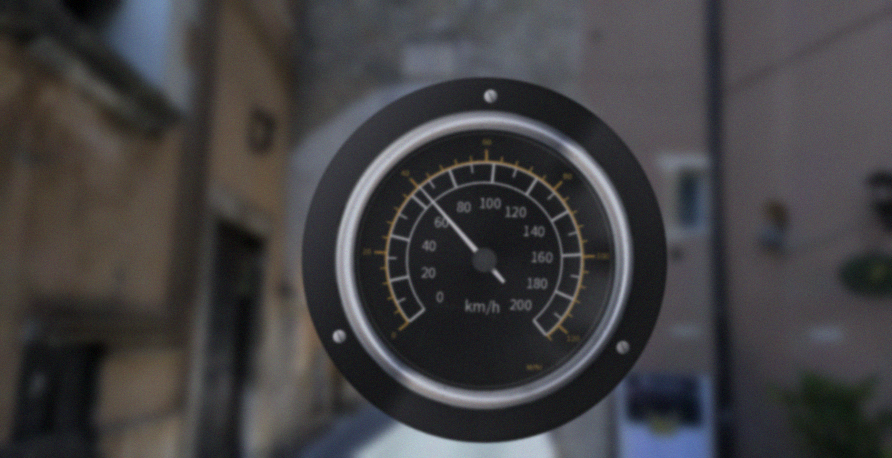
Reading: value=65 unit=km/h
